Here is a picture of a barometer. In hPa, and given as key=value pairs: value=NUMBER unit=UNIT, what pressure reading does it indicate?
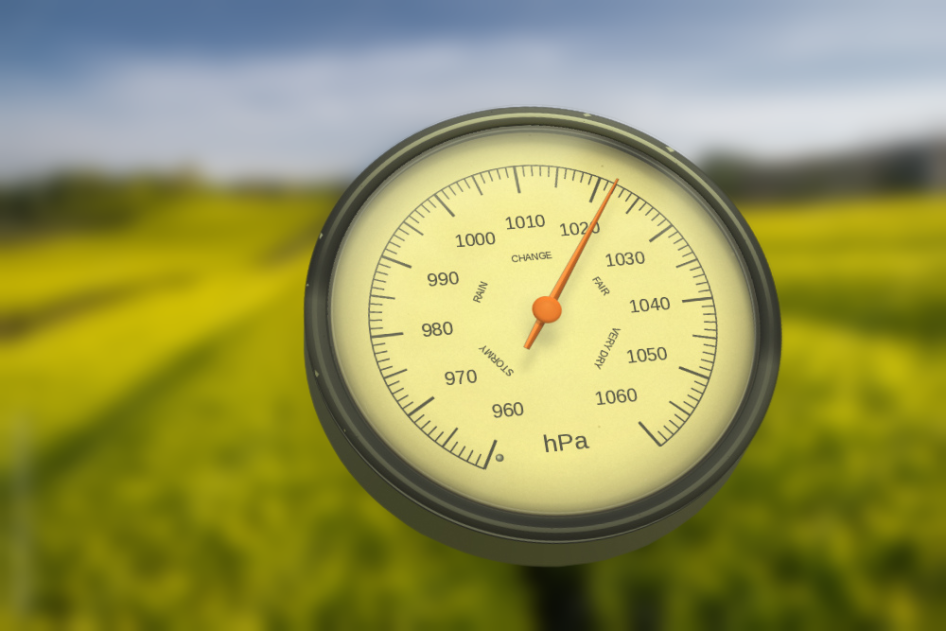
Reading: value=1022 unit=hPa
